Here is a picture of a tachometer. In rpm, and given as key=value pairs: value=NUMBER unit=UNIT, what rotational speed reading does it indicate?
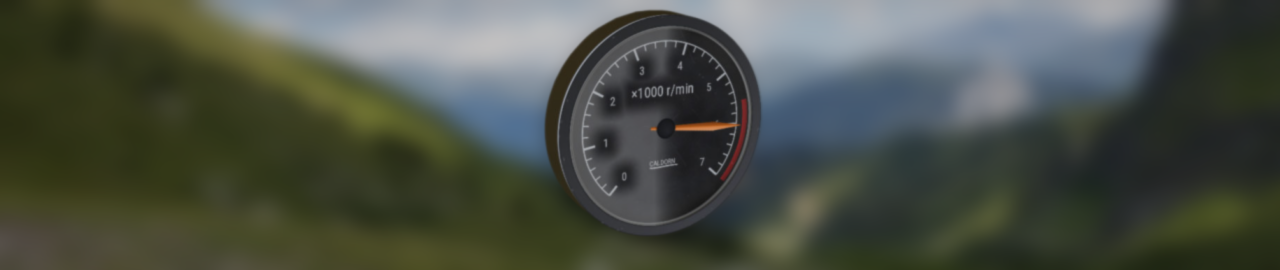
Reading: value=6000 unit=rpm
